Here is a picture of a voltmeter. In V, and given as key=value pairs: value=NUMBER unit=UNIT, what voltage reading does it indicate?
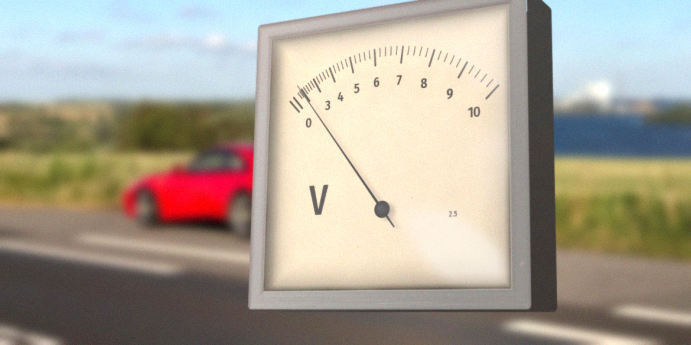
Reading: value=2 unit=V
